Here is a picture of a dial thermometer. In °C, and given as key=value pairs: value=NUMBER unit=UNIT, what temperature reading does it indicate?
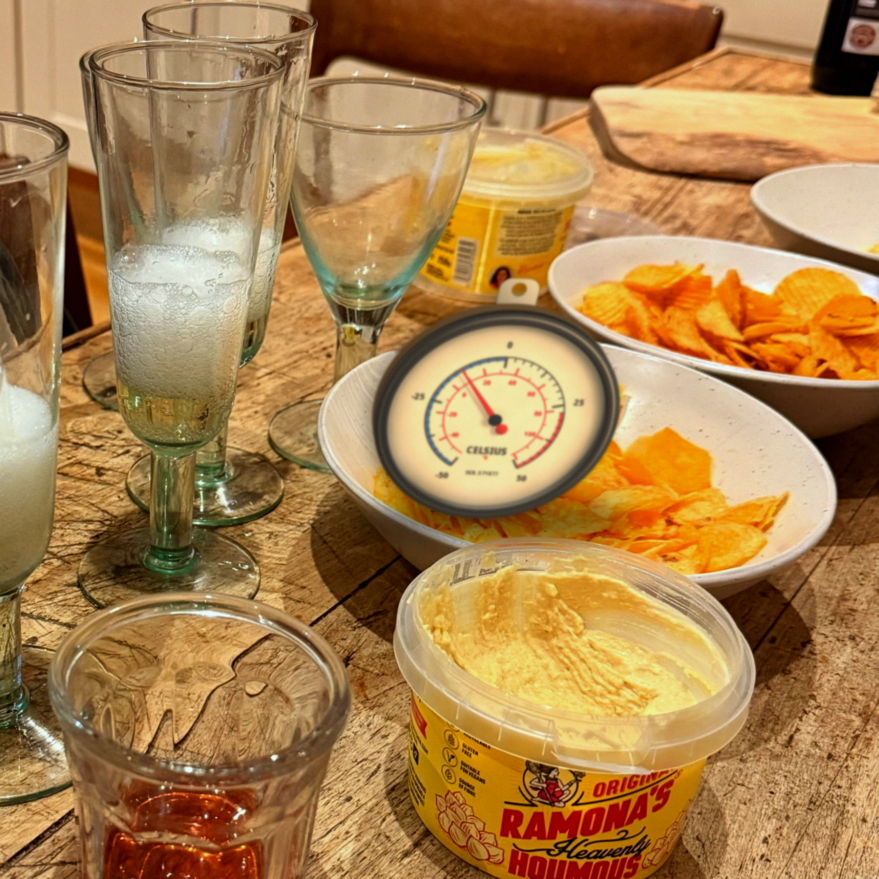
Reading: value=-12.5 unit=°C
